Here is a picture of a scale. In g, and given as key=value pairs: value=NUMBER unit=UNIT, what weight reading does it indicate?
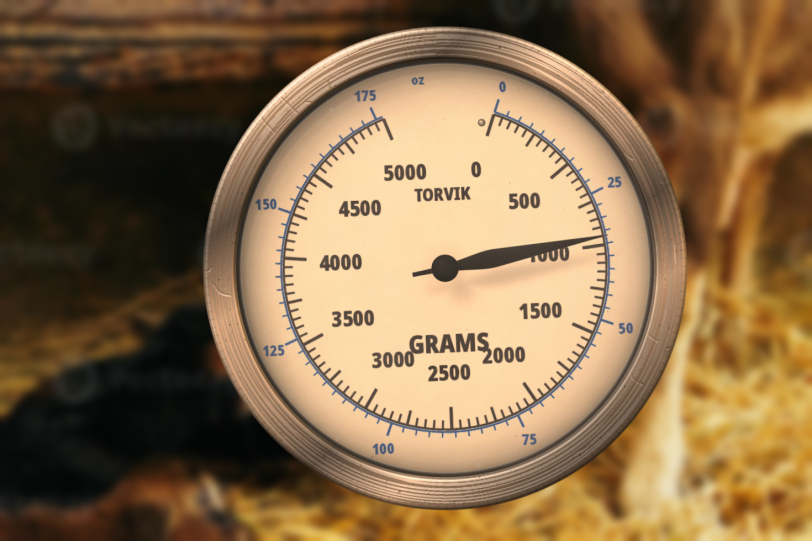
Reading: value=950 unit=g
